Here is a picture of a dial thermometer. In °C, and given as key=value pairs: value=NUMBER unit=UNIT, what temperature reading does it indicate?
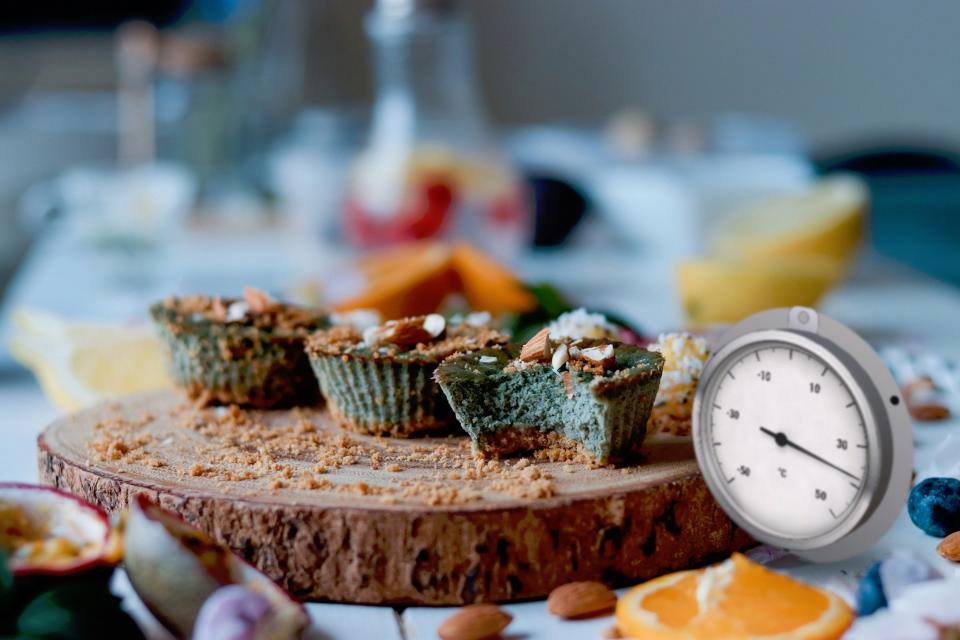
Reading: value=37.5 unit=°C
